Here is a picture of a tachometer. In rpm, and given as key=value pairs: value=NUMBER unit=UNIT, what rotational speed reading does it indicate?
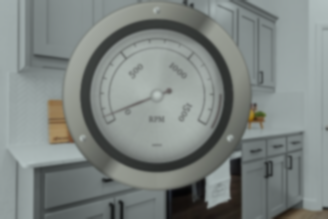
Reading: value=50 unit=rpm
